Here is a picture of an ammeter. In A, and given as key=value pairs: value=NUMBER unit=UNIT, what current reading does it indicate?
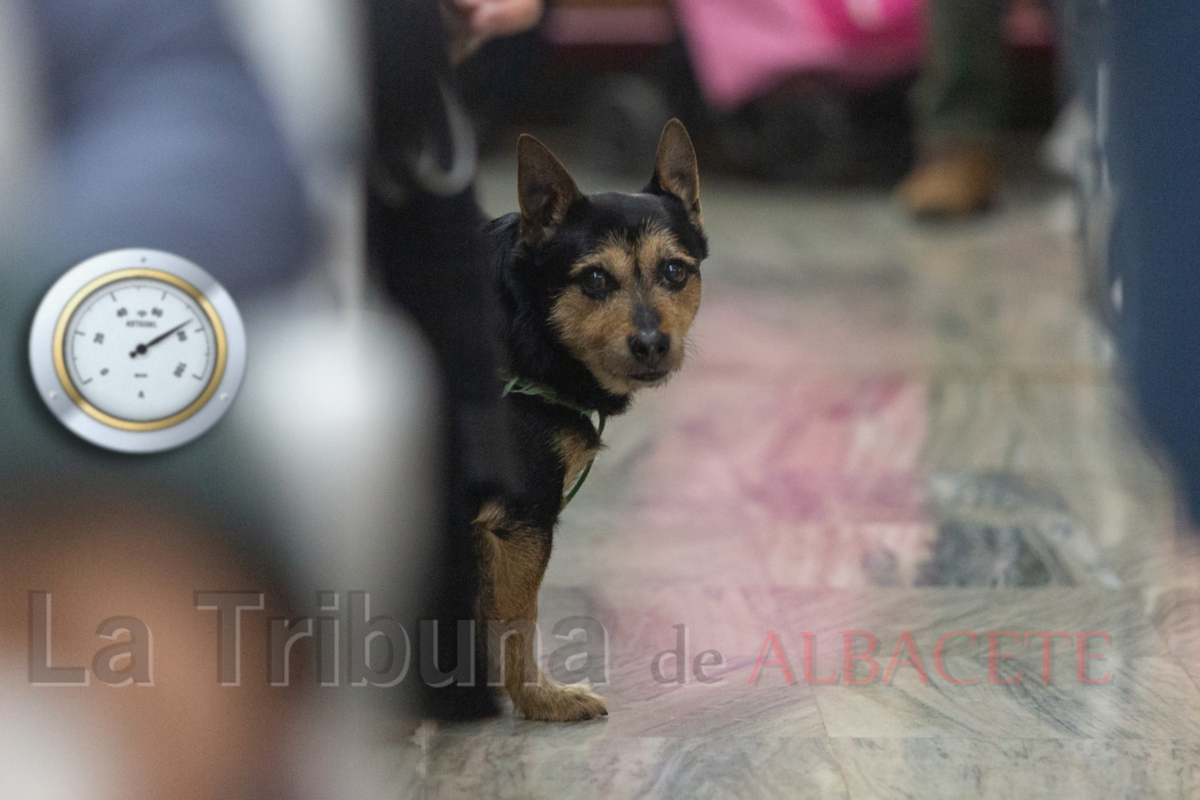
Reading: value=75 unit=A
